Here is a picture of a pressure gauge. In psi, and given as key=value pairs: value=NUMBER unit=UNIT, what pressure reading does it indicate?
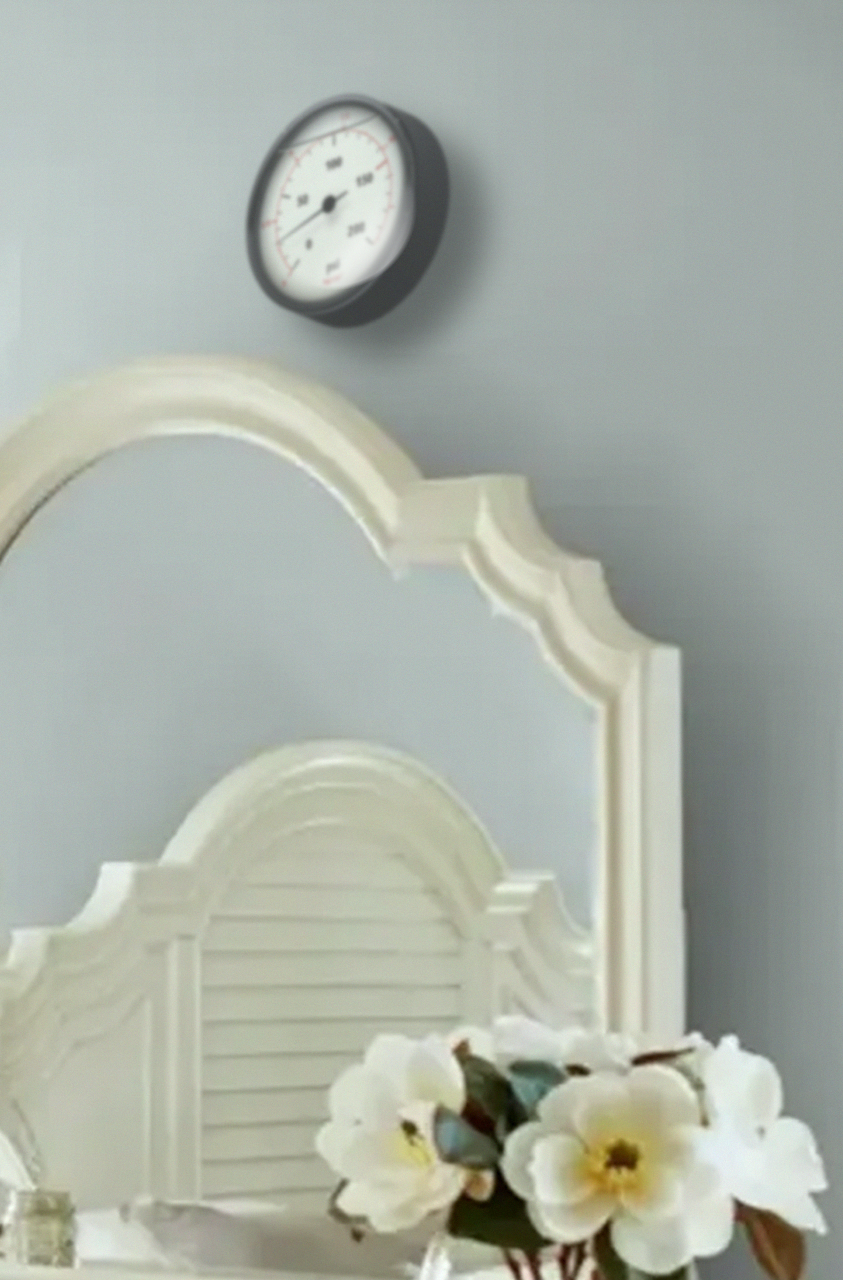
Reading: value=20 unit=psi
